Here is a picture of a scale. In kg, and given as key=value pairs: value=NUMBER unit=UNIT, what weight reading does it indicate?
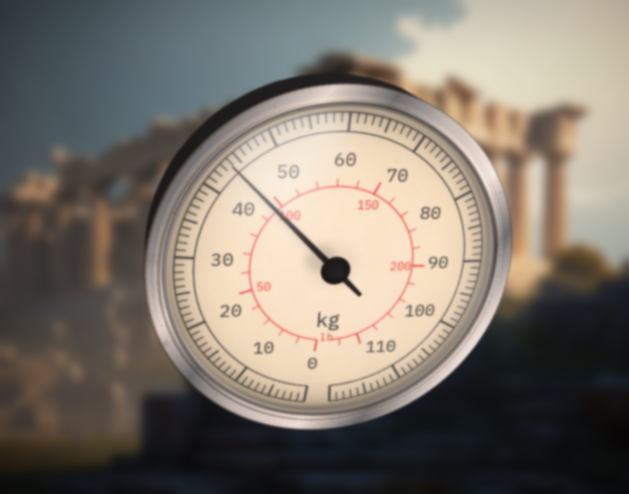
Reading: value=44 unit=kg
